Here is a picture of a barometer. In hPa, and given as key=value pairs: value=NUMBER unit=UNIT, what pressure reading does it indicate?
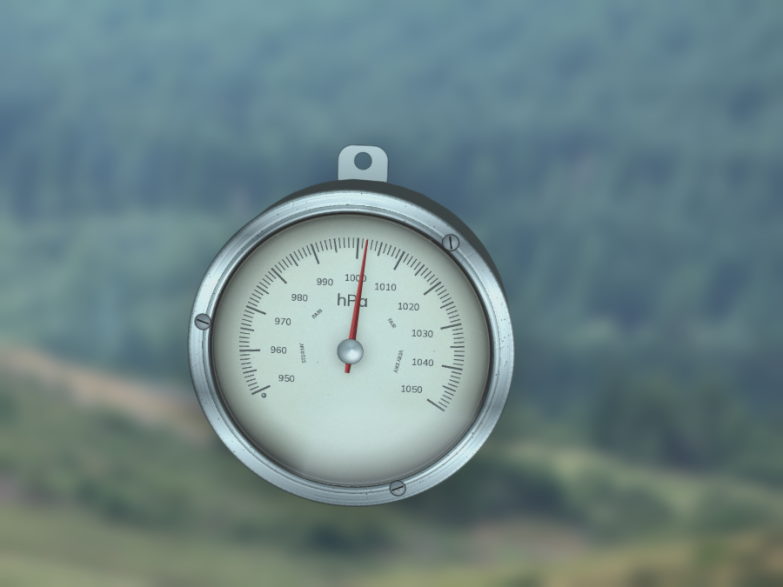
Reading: value=1002 unit=hPa
